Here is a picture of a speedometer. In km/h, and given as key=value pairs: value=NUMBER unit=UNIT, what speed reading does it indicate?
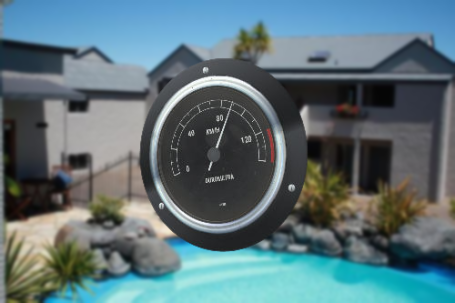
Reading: value=90 unit=km/h
